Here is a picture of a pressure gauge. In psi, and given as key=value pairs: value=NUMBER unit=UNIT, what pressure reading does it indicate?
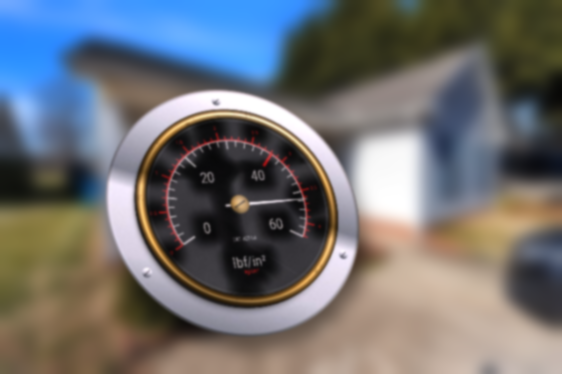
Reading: value=52 unit=psi
